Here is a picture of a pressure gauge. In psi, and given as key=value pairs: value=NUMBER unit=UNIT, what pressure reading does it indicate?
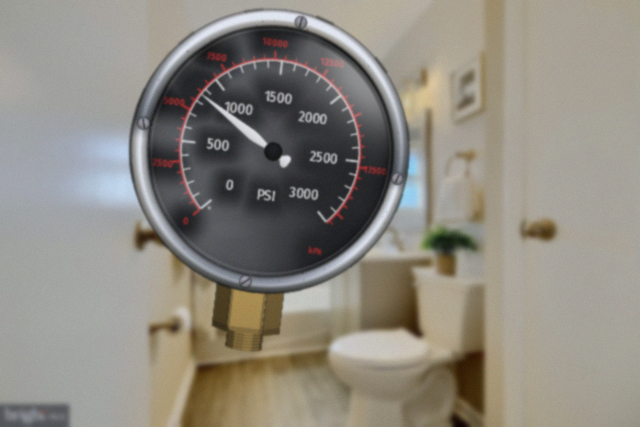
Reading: value=850 unit=psi
